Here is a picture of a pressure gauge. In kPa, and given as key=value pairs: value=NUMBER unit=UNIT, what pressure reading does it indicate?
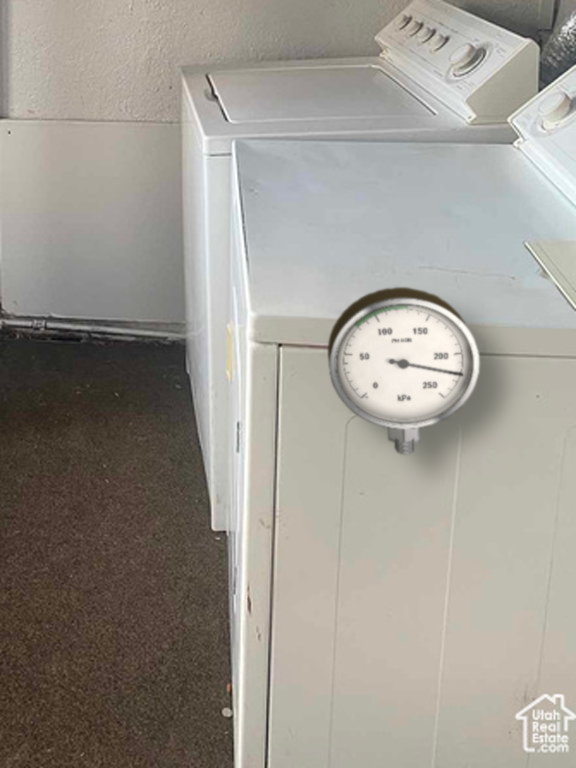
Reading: value=220 unit=kPa
